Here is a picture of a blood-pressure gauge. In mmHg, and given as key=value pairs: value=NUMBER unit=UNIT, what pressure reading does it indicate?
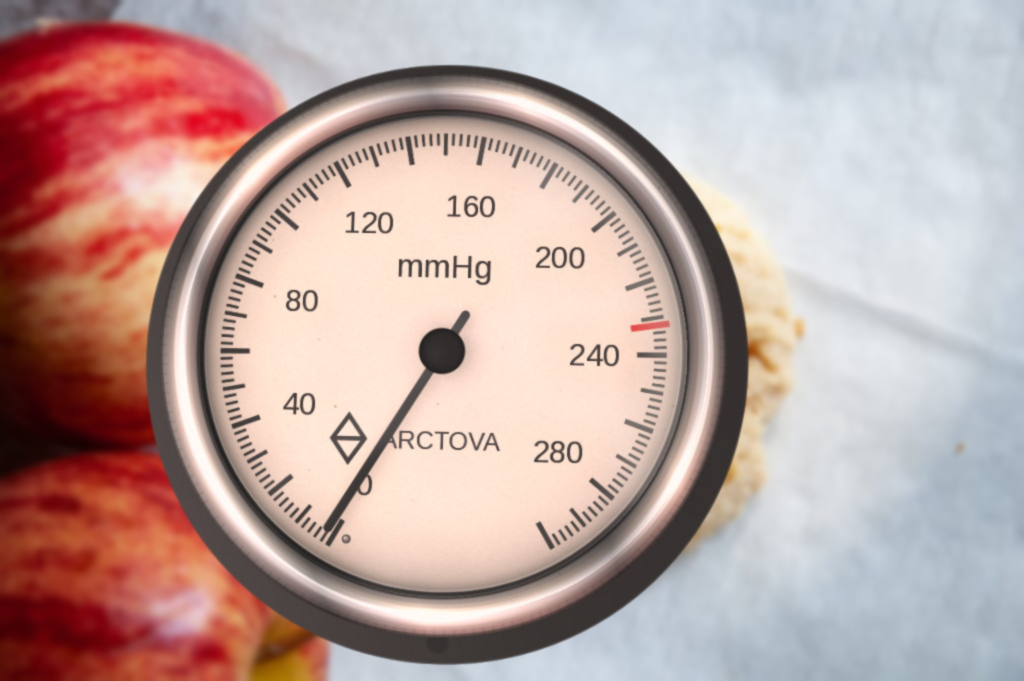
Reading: value=2 unit=mmHg
